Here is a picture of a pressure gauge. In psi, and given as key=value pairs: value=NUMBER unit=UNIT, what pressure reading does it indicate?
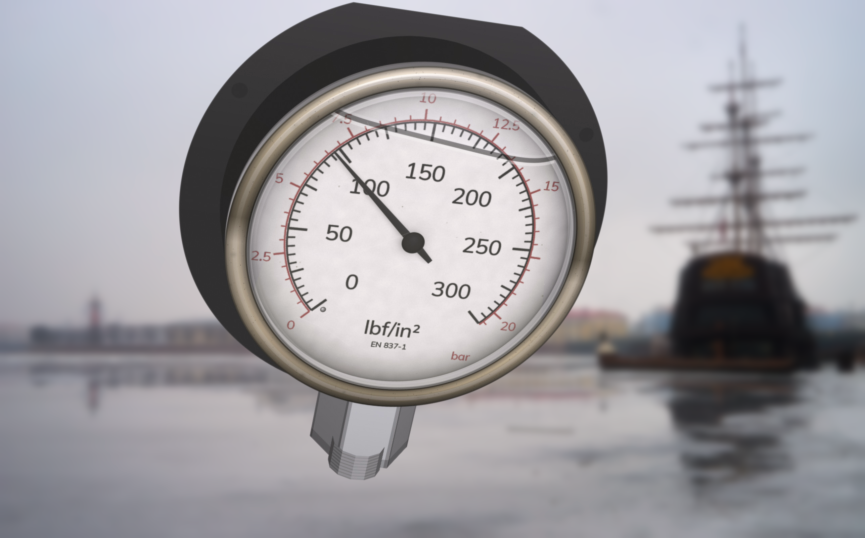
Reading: value=97.5 unit=psi
